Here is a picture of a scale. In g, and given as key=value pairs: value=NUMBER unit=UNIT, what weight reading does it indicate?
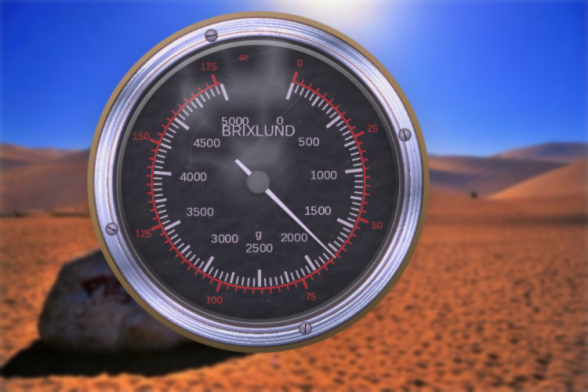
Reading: value=1800 unit=g
